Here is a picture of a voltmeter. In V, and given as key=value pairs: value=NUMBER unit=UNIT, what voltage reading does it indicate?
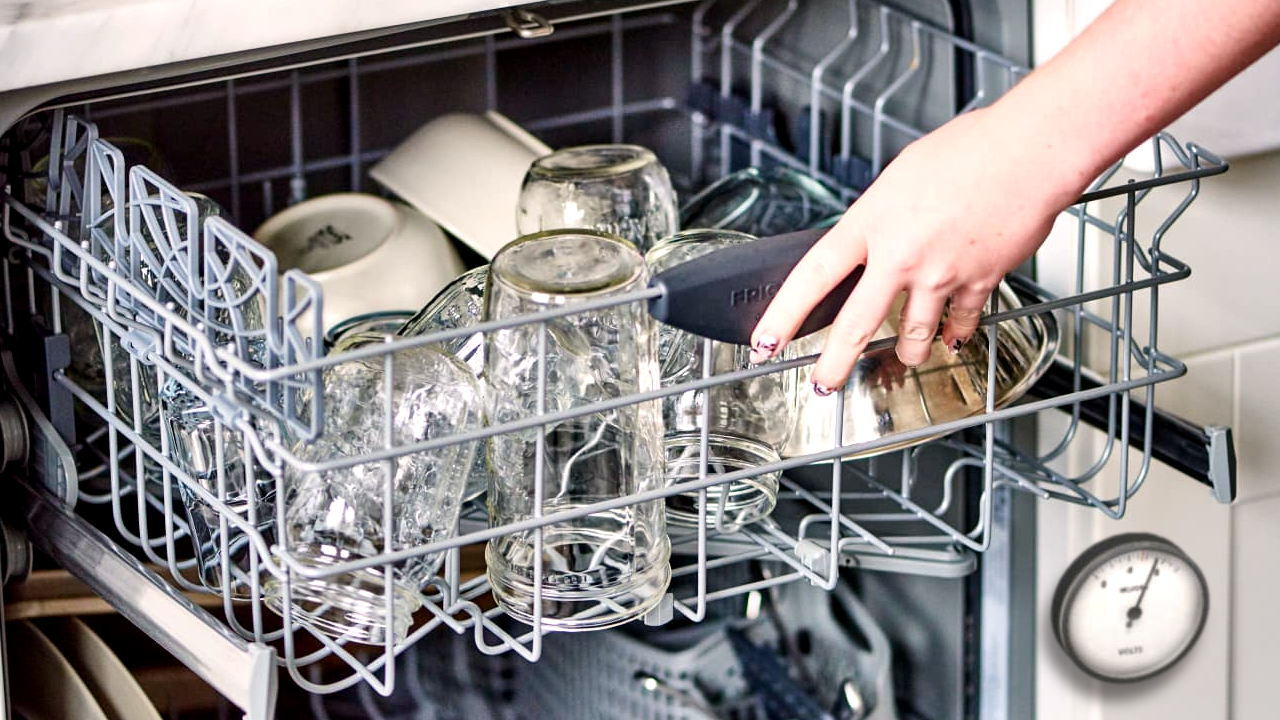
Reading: value=7 unit=V
